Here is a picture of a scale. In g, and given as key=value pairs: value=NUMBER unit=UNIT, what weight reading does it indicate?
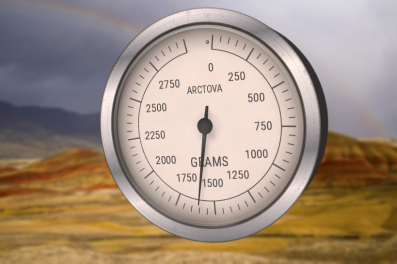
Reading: value=1600 unit=g
